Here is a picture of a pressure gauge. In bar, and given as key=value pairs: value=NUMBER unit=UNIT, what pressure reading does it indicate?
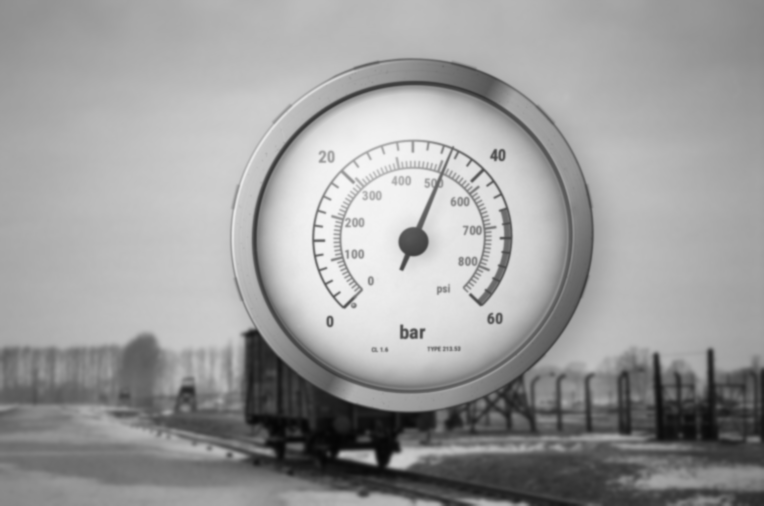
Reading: value=35 unit=bar
